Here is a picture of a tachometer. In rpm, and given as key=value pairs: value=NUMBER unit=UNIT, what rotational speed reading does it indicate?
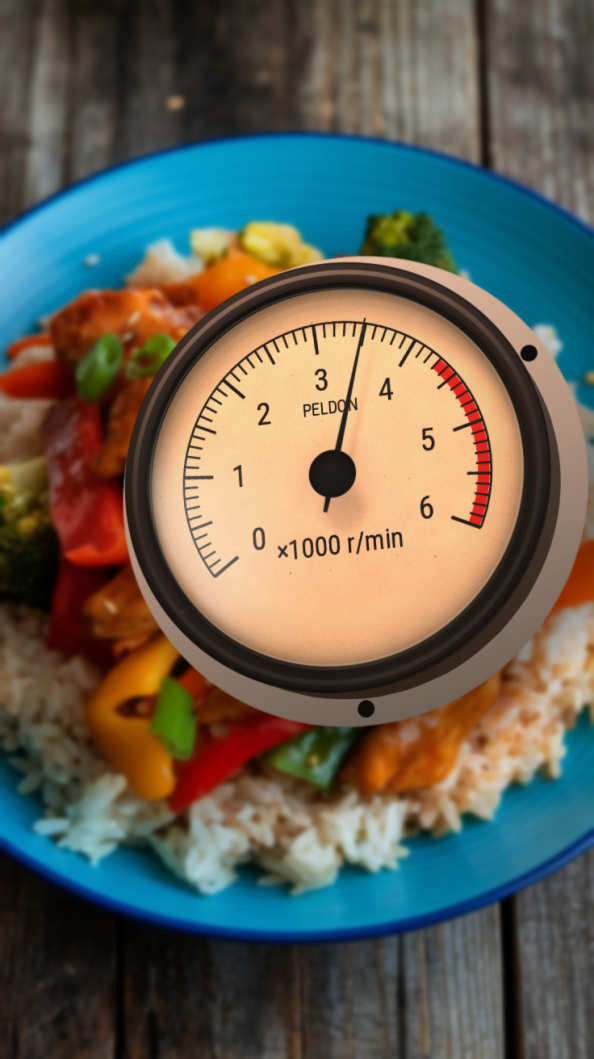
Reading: value=3500 unit=rpm
